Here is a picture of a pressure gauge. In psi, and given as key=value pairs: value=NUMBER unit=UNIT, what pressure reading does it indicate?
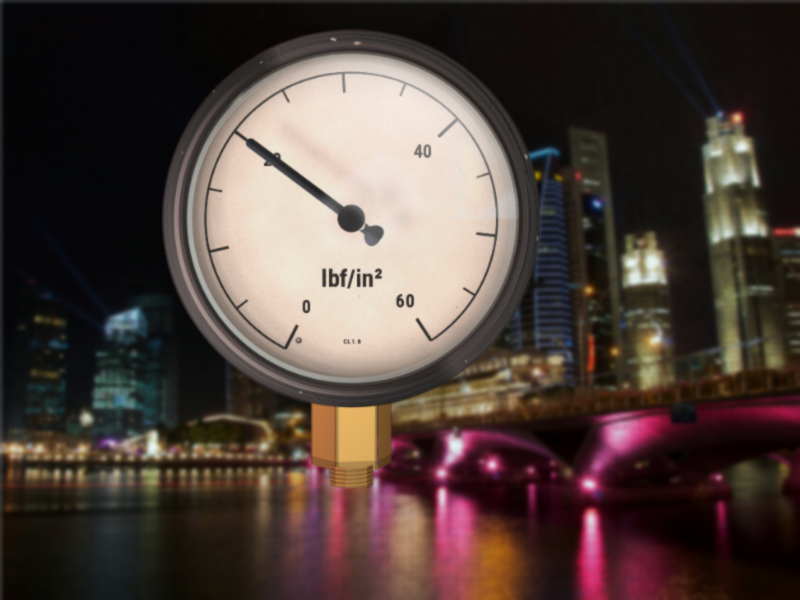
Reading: value=20 unit=psi
